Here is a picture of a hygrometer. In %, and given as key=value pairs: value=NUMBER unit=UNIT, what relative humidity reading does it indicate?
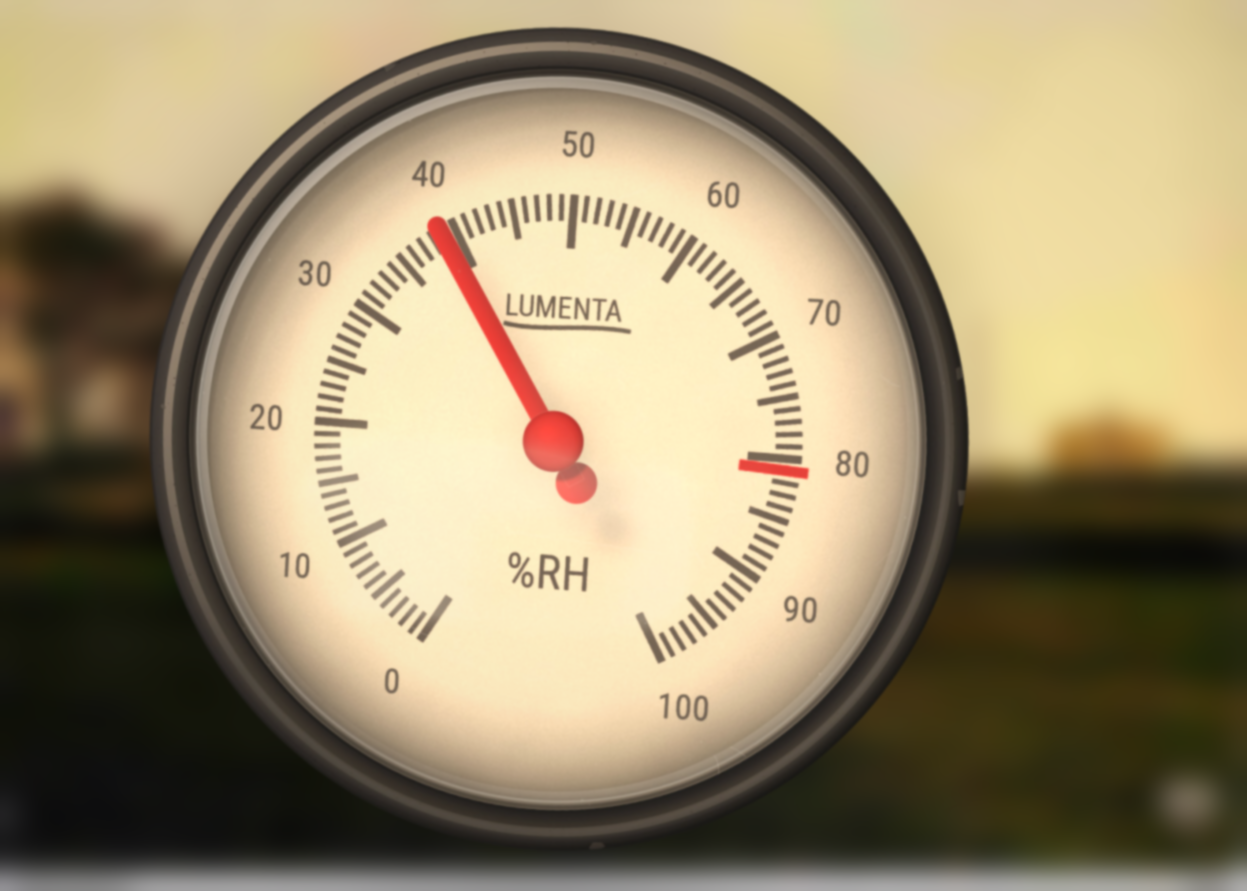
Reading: value=39 unit=%
